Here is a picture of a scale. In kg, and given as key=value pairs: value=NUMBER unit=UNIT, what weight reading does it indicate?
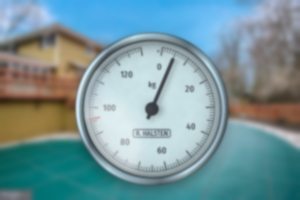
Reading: value=5 unit=kg
